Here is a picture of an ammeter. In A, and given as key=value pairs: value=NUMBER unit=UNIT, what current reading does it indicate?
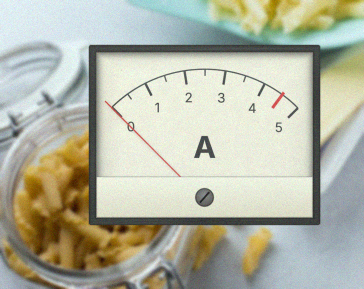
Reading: value=0 unit=A
